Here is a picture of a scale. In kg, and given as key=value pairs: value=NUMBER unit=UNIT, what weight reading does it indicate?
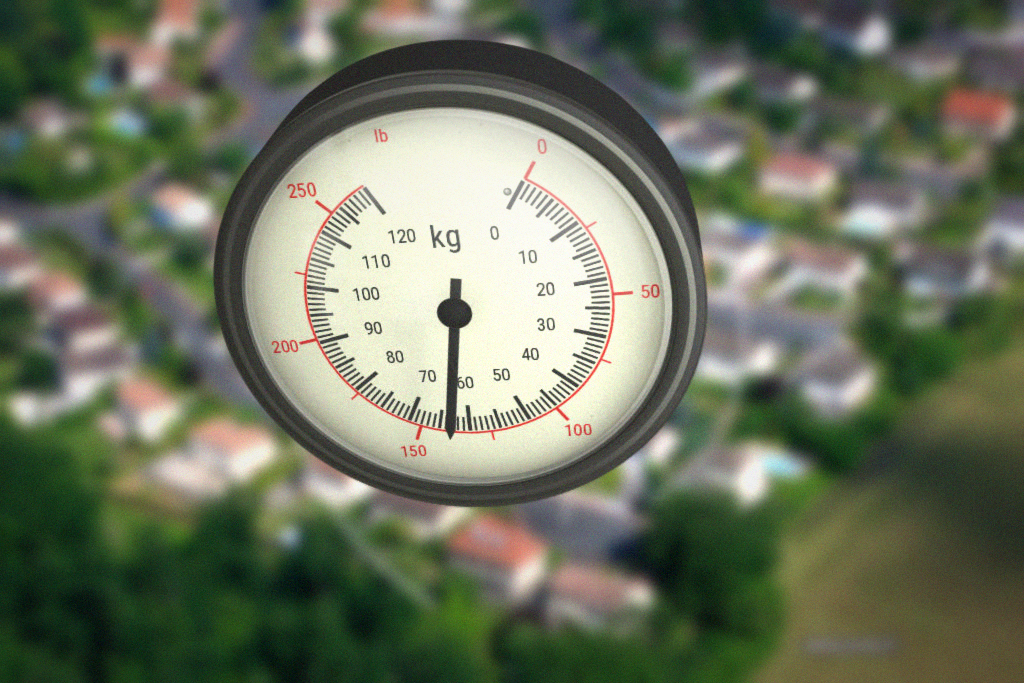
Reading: value=63 unit=kg
